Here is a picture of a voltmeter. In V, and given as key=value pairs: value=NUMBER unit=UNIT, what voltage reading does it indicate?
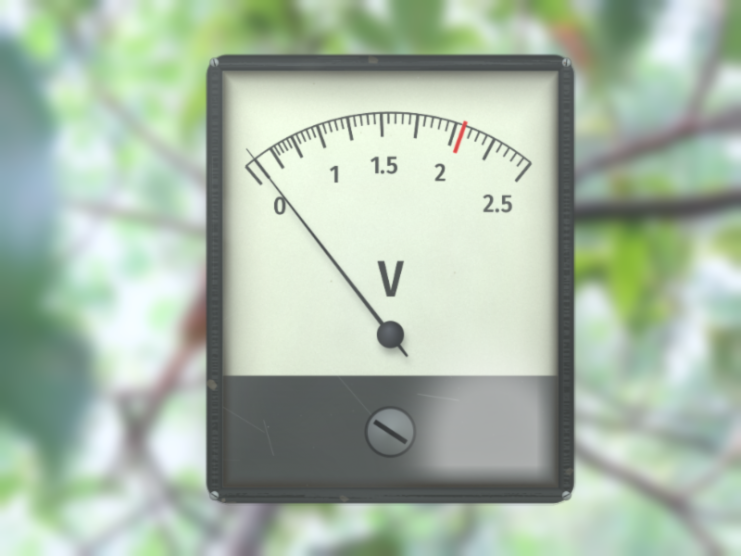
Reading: value=0.25 unit=V
